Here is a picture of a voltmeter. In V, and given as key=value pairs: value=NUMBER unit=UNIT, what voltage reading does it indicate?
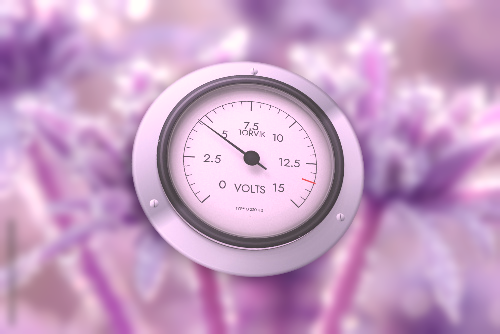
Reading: value=4.5 unit=V
